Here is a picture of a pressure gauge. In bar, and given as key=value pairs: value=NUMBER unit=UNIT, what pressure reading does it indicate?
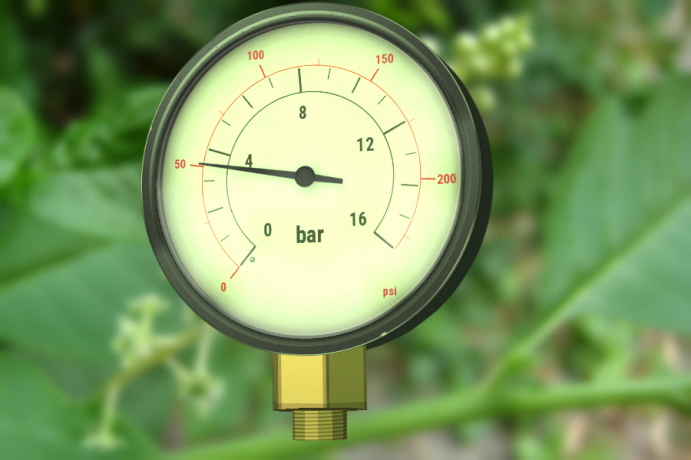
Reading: value=3.5 unit=bar
